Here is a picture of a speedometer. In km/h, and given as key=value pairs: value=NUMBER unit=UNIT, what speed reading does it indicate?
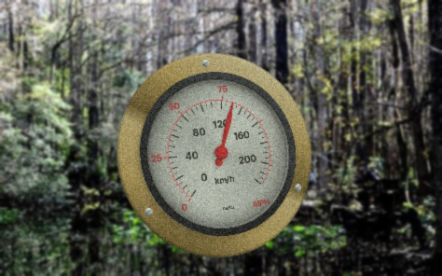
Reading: value=130 unit=km/h
